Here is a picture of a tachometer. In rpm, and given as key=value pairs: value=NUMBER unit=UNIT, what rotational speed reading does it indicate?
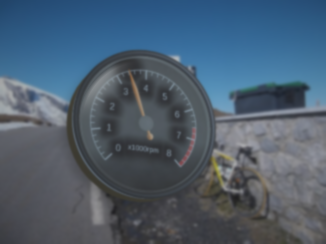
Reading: value=3400 unit=rpm
